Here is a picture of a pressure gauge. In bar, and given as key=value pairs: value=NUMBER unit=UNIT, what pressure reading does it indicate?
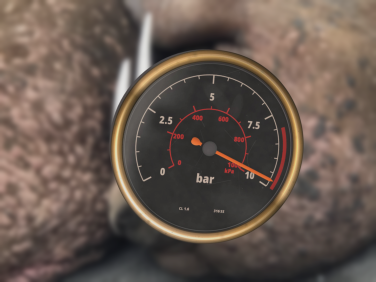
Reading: value=9.75 unit=bar
